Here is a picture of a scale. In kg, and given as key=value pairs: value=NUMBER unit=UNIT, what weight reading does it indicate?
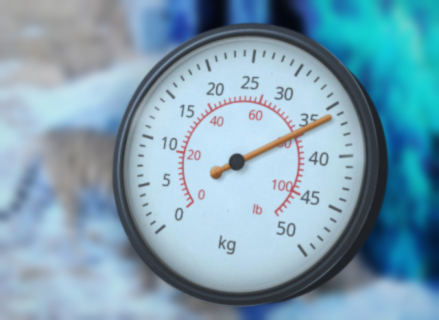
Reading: value=36 unit=kg
